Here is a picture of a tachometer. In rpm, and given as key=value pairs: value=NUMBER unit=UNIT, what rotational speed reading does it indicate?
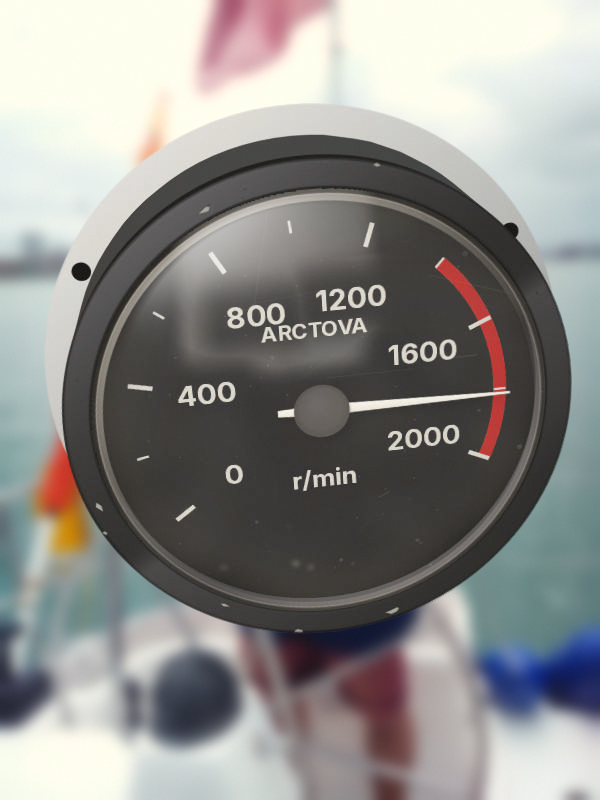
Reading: value=1800 unit=rpm
